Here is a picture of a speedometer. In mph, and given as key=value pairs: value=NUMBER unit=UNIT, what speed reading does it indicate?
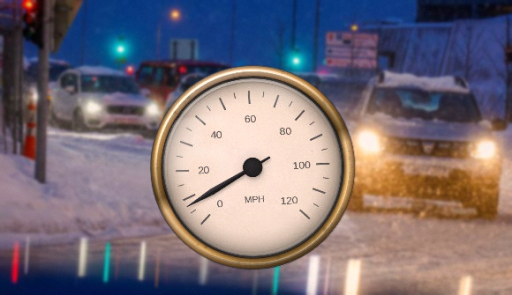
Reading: value=7.5 unit=mph
